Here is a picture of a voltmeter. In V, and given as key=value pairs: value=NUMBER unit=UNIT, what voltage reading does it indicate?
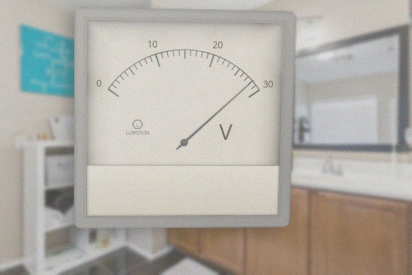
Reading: value=28 unit=V
